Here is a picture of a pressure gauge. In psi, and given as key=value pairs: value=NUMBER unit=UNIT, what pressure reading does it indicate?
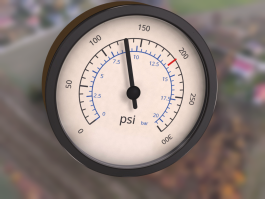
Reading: value=130 unit=psi
